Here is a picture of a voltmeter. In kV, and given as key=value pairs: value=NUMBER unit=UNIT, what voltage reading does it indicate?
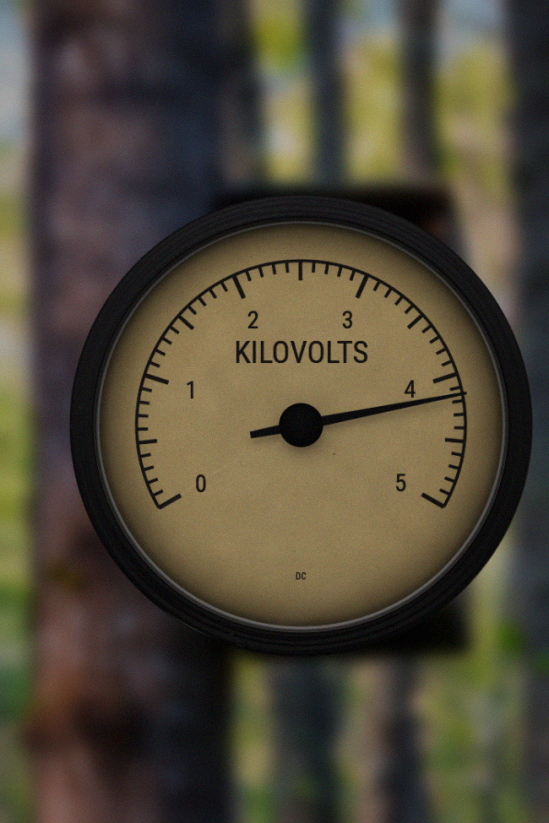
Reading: value=4.15 unit=kV
